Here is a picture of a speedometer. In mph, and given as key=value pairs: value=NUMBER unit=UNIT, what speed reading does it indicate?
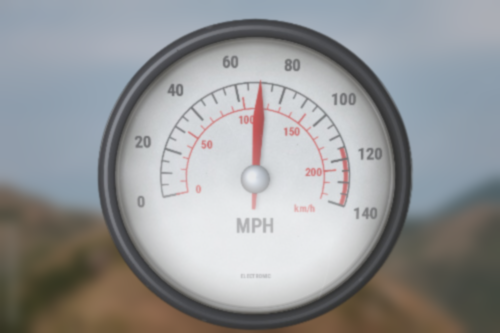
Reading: value=70 unit=mph
